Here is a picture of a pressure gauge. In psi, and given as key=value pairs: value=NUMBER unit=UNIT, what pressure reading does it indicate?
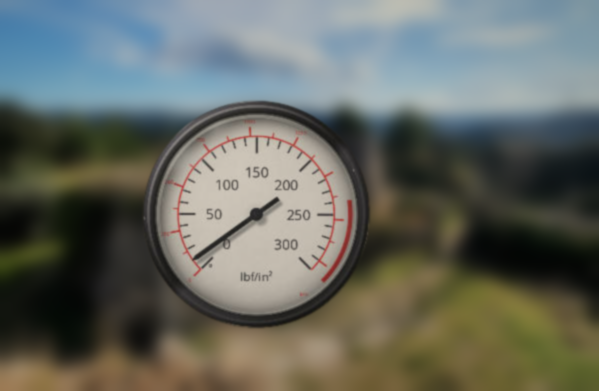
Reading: value=10 unit=psi
